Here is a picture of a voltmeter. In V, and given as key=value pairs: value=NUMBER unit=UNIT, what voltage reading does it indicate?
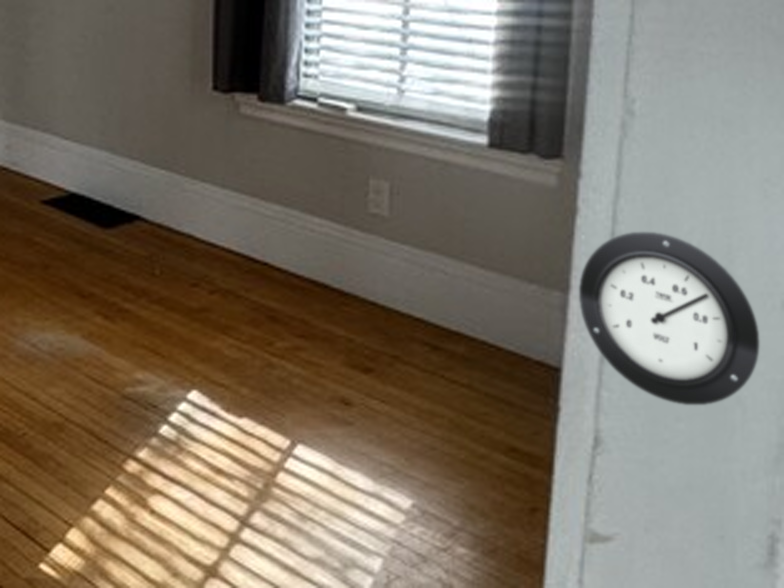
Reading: value=0.7 unit=V
